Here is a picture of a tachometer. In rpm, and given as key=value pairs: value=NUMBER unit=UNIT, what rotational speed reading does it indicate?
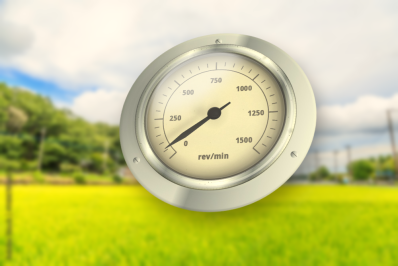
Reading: value=50 unit=rpm
